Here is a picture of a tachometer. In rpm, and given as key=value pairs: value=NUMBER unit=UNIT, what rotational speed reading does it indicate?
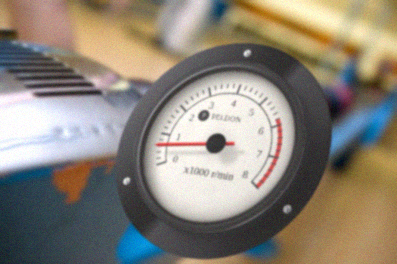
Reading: value=600 unit=rpm
